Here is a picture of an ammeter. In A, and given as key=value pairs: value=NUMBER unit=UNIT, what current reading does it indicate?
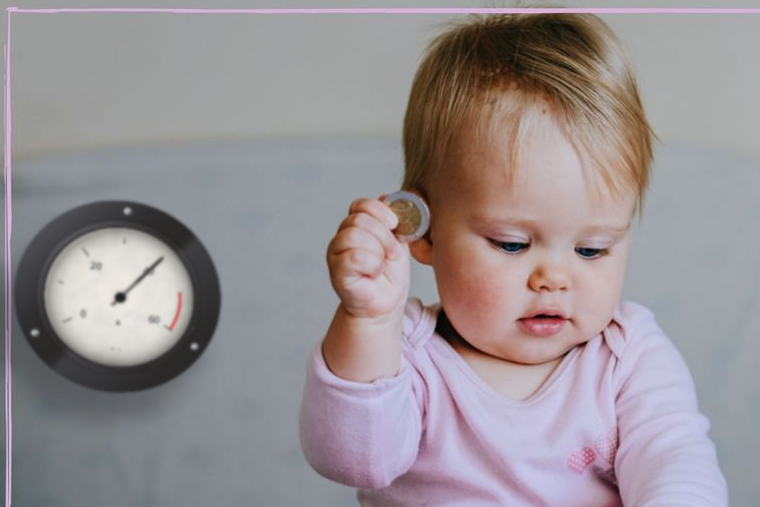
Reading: value=40 unit=A
